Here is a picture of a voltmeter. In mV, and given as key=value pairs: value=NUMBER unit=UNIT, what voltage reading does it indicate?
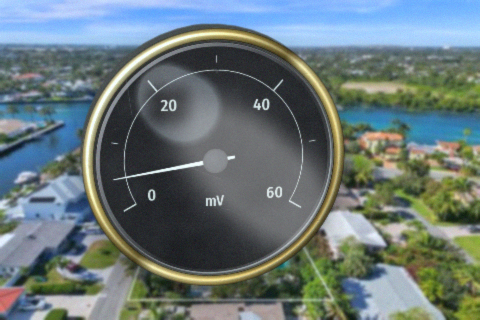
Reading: value=5 unit=mV
